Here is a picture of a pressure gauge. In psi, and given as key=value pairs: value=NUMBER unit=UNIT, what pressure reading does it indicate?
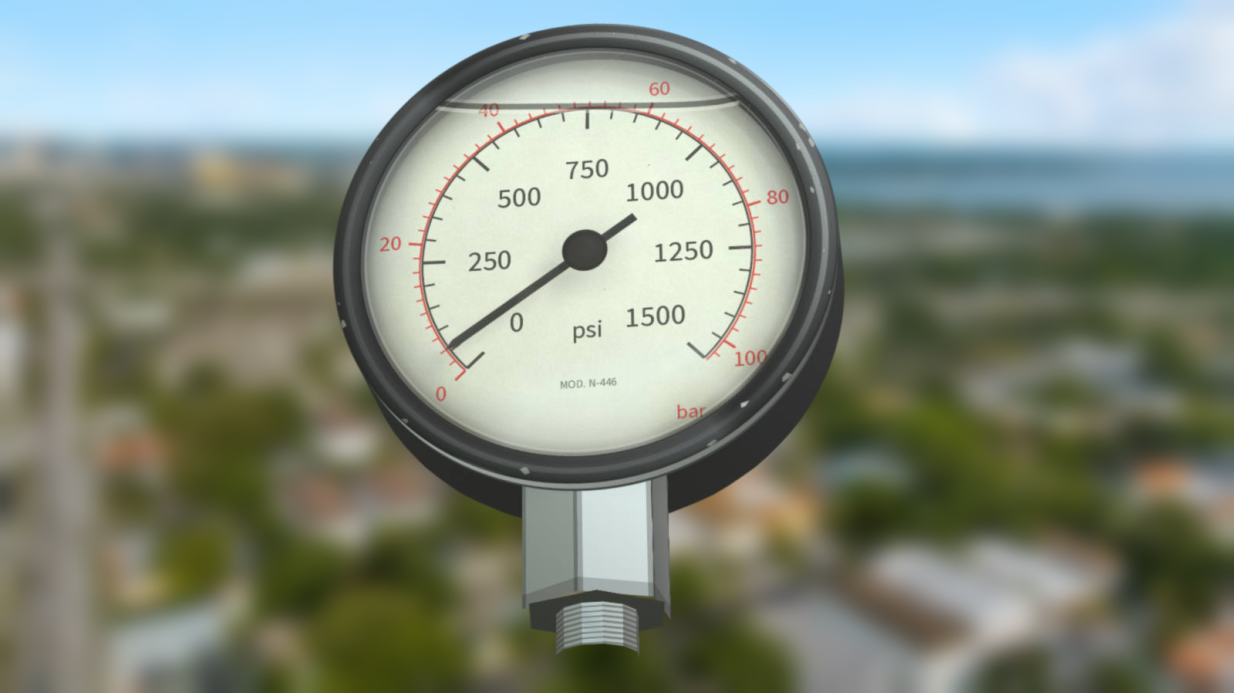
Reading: value=50 unit=psi
